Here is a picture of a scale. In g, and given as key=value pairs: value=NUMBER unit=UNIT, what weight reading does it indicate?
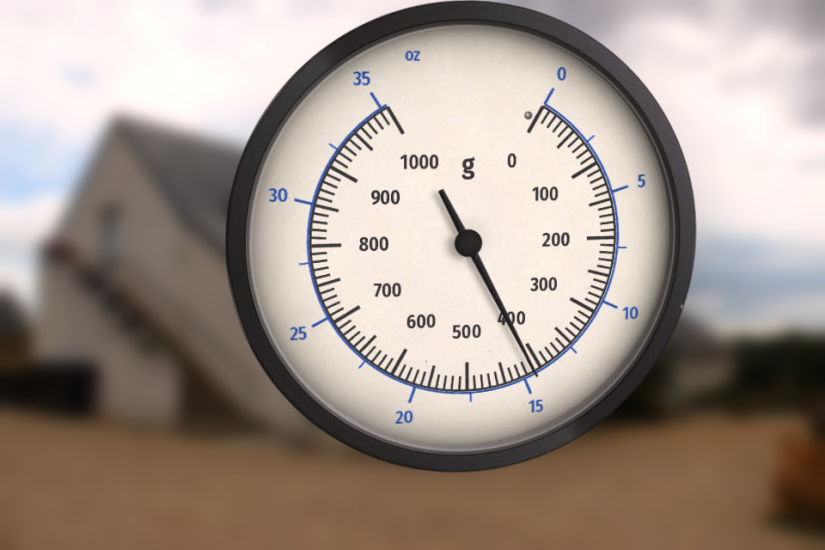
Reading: value=410 unit=g
